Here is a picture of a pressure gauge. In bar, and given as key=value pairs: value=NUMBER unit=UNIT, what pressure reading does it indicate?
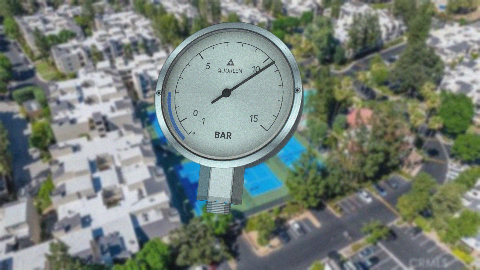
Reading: value=10.5 unit=bar
